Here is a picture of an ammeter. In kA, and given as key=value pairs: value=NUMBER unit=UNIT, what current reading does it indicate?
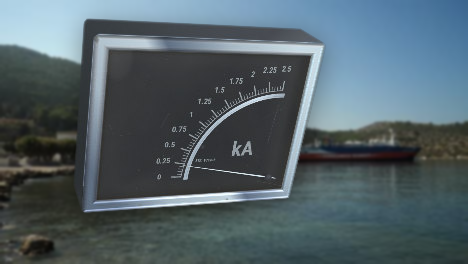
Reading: value=0.25 unit=kA
